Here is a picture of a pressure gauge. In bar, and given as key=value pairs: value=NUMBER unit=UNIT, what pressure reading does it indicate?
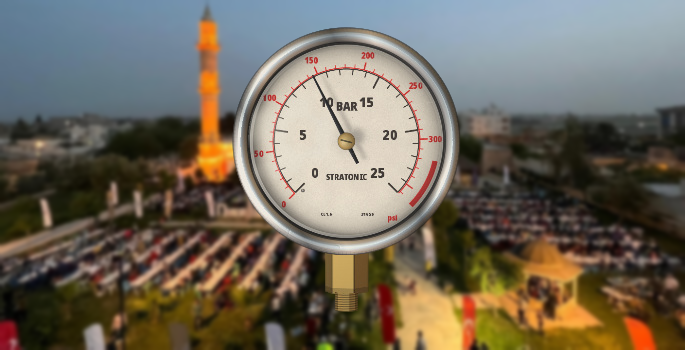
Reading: value=10 unit=bar
